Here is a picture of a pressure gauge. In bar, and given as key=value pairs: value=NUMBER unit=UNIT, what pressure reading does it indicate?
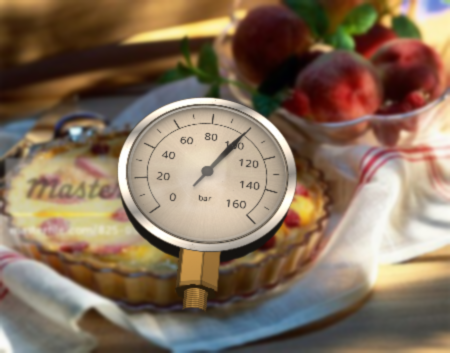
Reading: value=100 unit=bar
